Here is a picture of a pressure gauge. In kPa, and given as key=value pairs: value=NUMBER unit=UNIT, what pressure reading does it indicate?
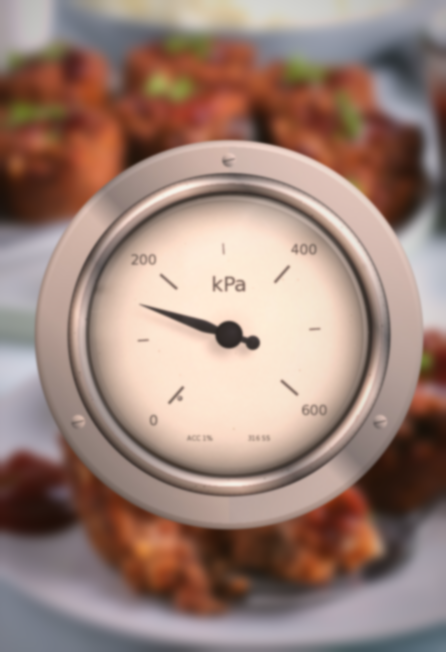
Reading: value=150 unit=kPa
